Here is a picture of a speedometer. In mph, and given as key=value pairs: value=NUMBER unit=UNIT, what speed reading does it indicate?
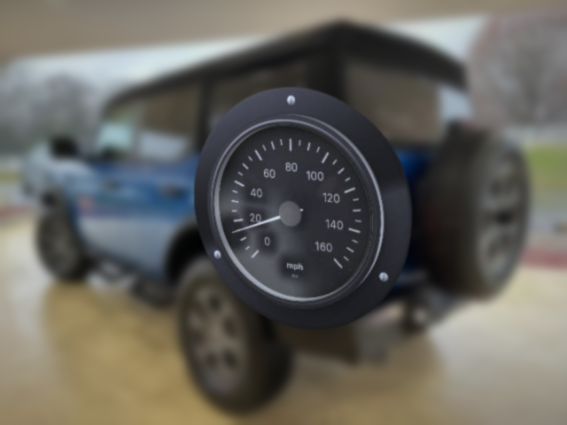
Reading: value=15 unit=mph
